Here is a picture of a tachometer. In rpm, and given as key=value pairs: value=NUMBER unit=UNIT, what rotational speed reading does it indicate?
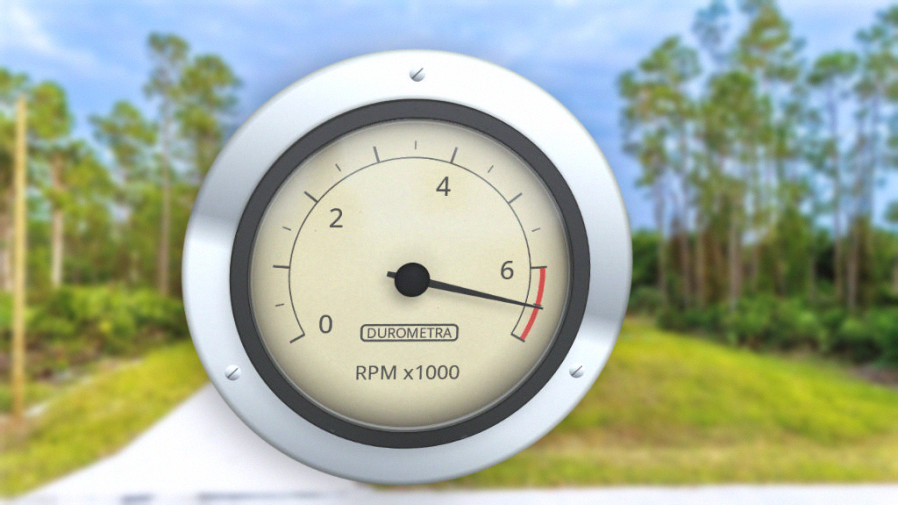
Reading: value=6500 unit=rpm
